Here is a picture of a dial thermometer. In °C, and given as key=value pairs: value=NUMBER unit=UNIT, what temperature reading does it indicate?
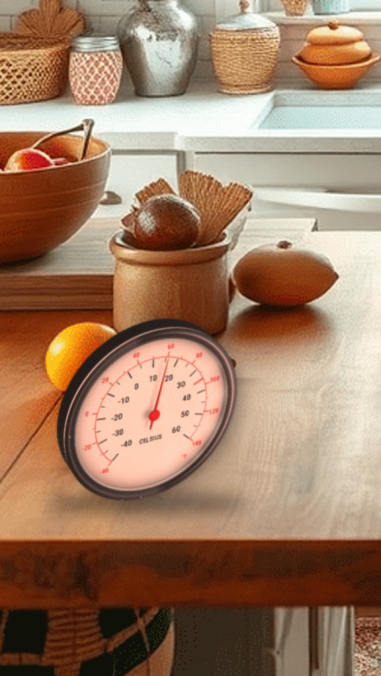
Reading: value=15 unit=°C
